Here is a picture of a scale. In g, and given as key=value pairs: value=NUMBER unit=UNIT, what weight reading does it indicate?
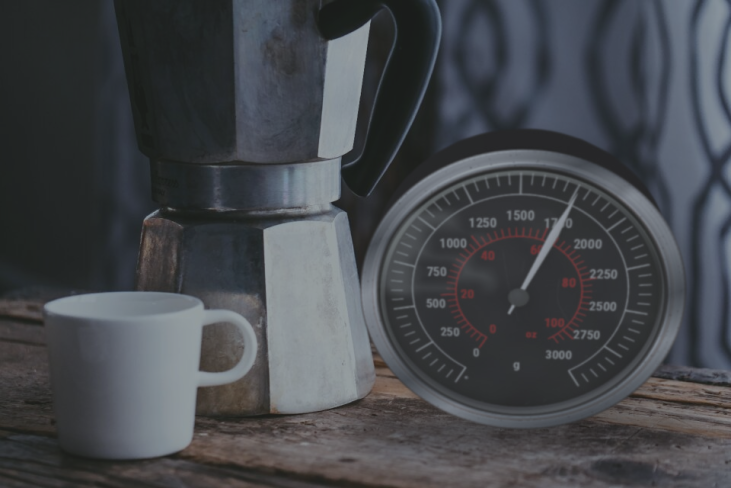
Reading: value=1750 unit=g
